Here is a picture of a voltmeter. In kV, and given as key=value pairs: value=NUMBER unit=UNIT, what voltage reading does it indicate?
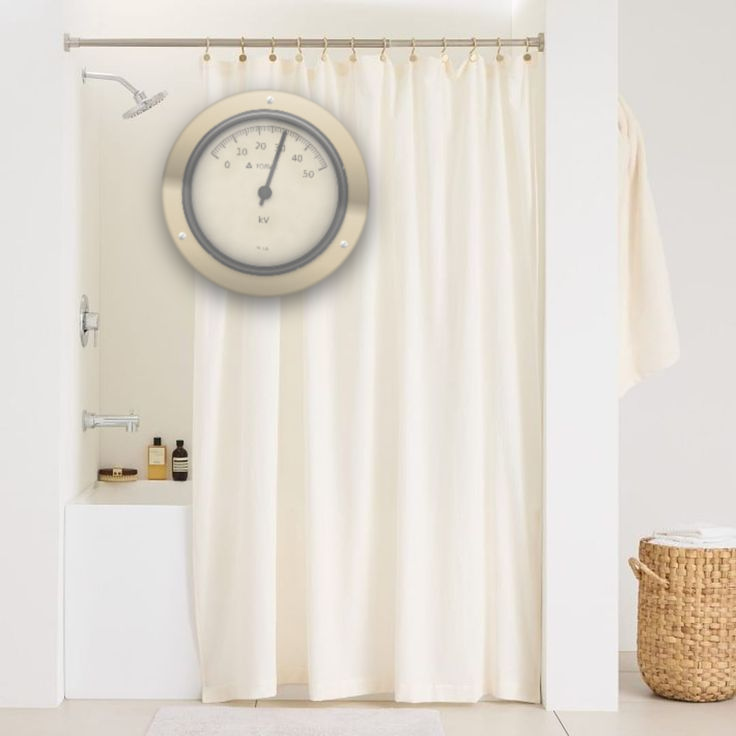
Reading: value=30 unit=kV
